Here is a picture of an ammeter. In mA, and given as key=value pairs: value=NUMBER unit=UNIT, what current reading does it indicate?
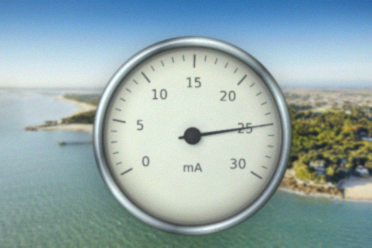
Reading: value=25 unit=mA
